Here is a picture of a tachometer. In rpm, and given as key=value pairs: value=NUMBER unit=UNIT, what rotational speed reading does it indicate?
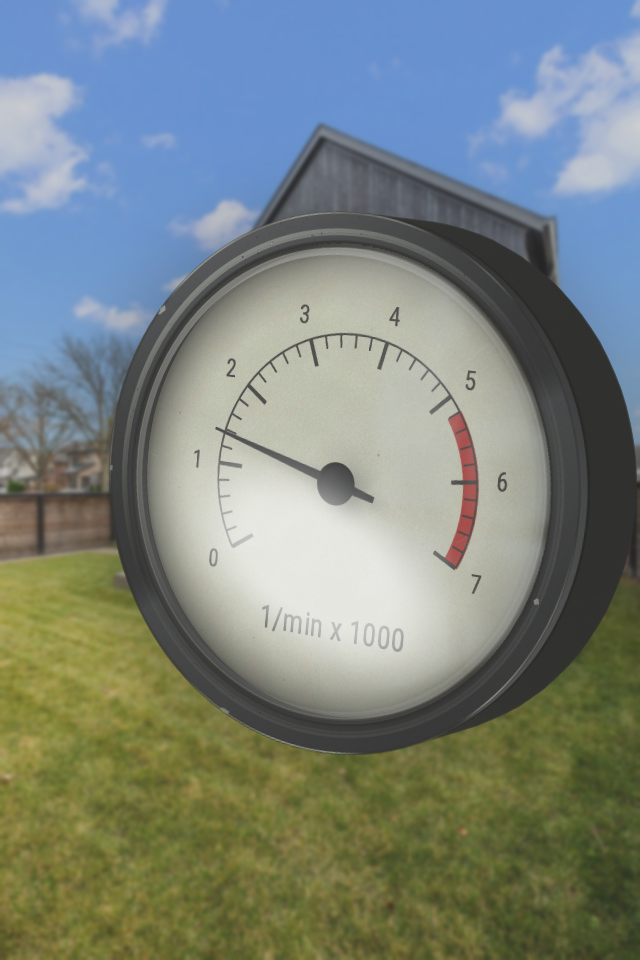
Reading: value=1400 unit=rpm
